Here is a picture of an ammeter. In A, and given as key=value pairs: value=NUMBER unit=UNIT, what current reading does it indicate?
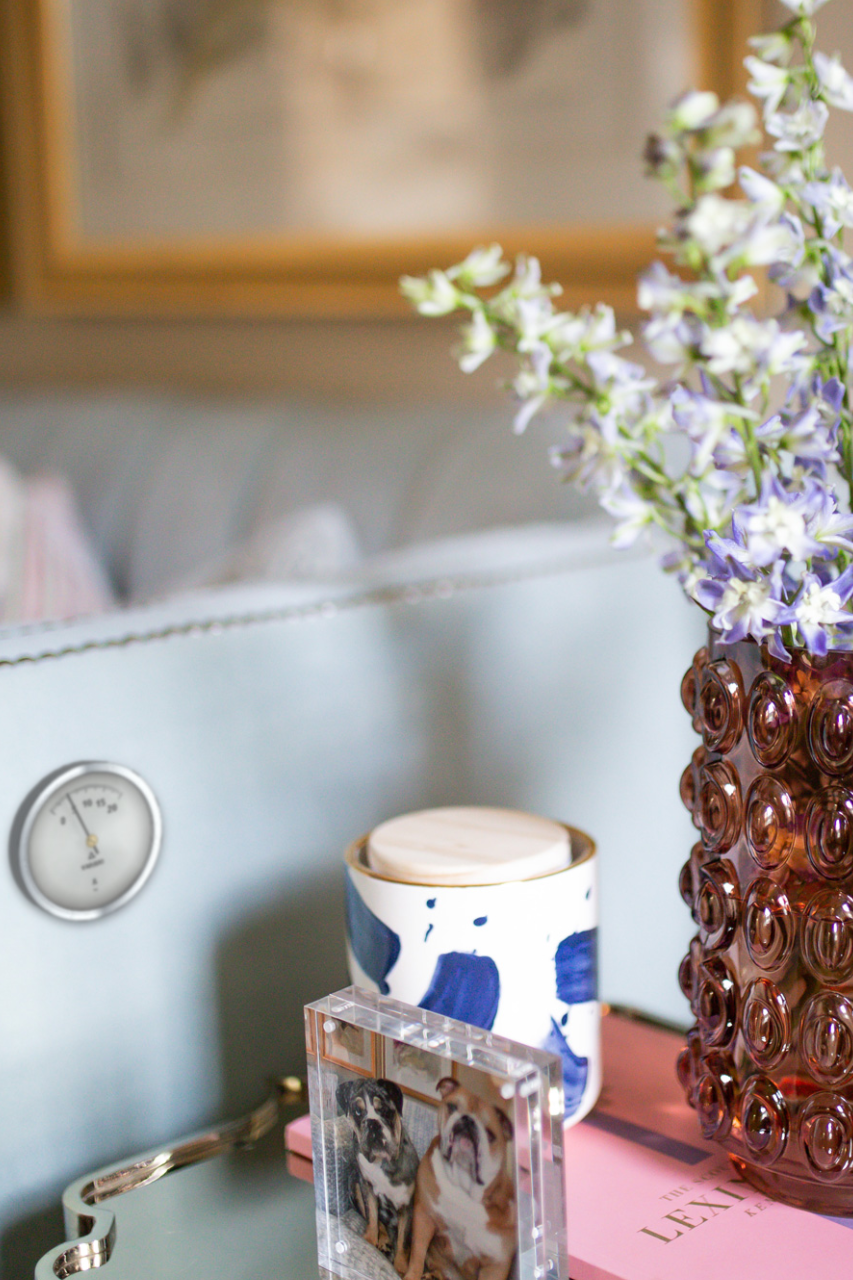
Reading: value=5 unit=A
